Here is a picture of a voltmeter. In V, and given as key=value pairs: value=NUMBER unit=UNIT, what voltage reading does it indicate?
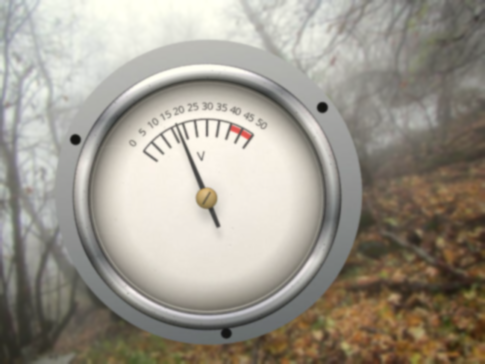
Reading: value=17.5 unit=V
